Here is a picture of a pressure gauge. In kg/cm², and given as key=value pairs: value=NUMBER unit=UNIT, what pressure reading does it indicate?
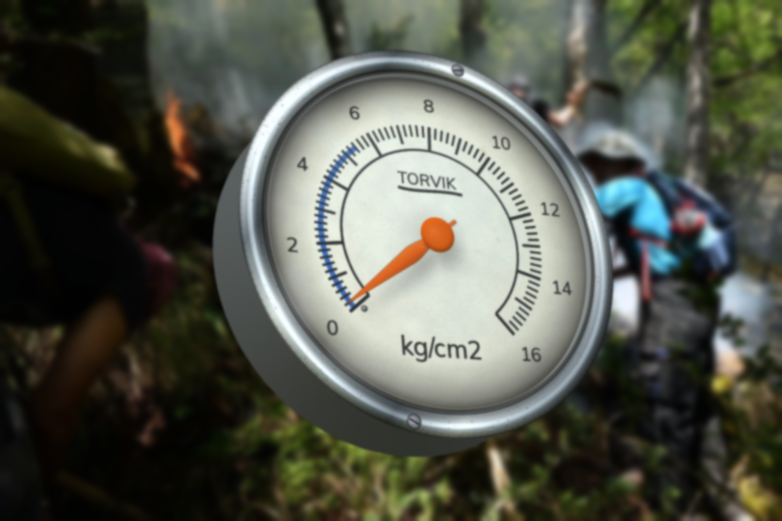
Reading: value=0.2 unit=kg/cm²
